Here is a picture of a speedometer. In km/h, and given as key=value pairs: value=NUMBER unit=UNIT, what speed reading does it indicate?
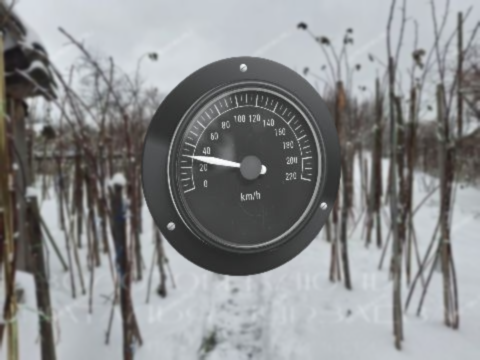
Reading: value=30 unit=km/h
